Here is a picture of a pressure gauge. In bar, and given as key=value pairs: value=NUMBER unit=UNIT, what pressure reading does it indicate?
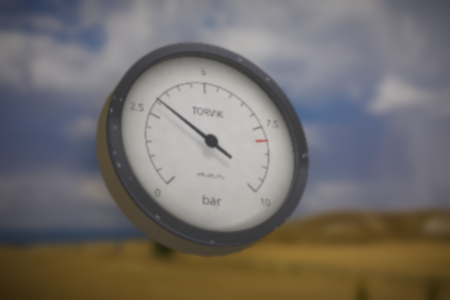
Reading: value=3 unit=bar
